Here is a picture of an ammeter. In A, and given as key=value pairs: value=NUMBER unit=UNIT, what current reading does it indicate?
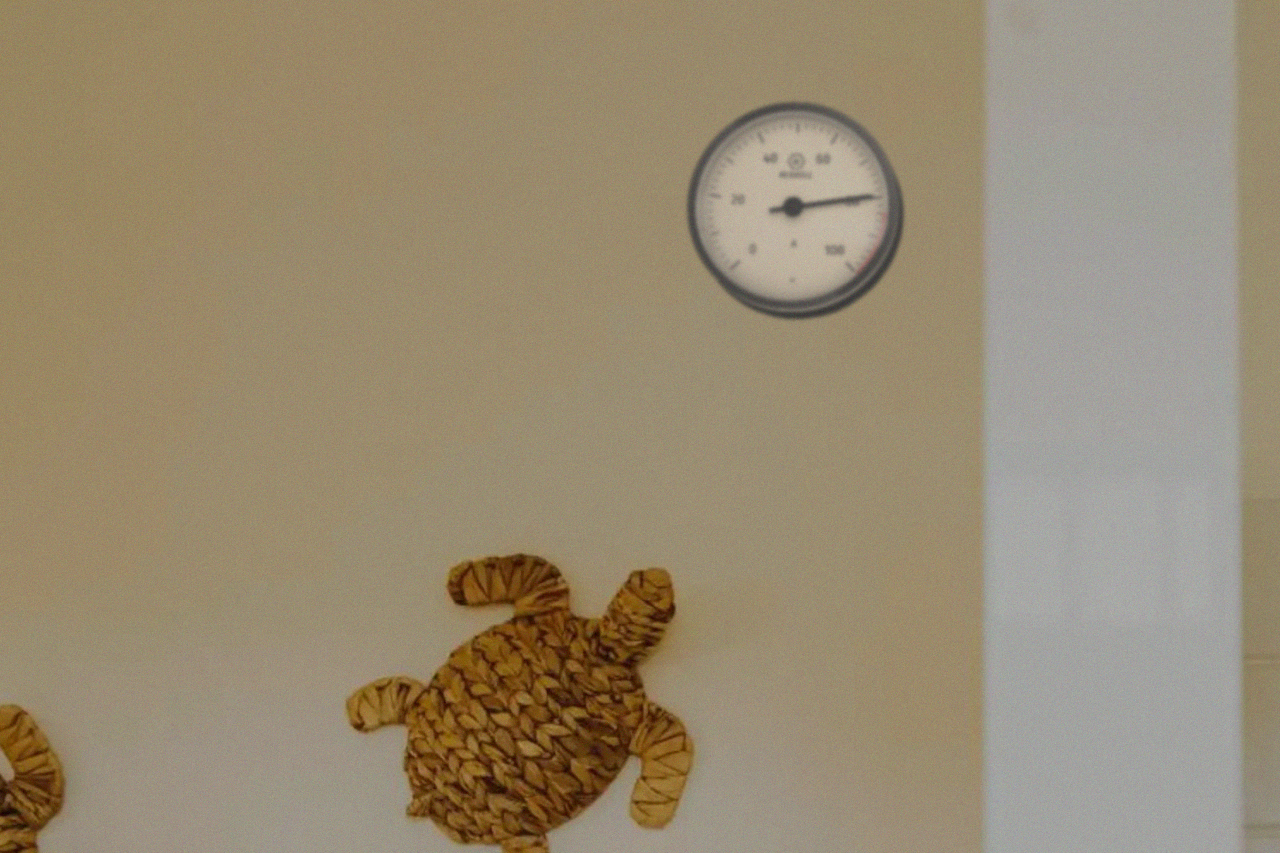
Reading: value=80 unit=A
